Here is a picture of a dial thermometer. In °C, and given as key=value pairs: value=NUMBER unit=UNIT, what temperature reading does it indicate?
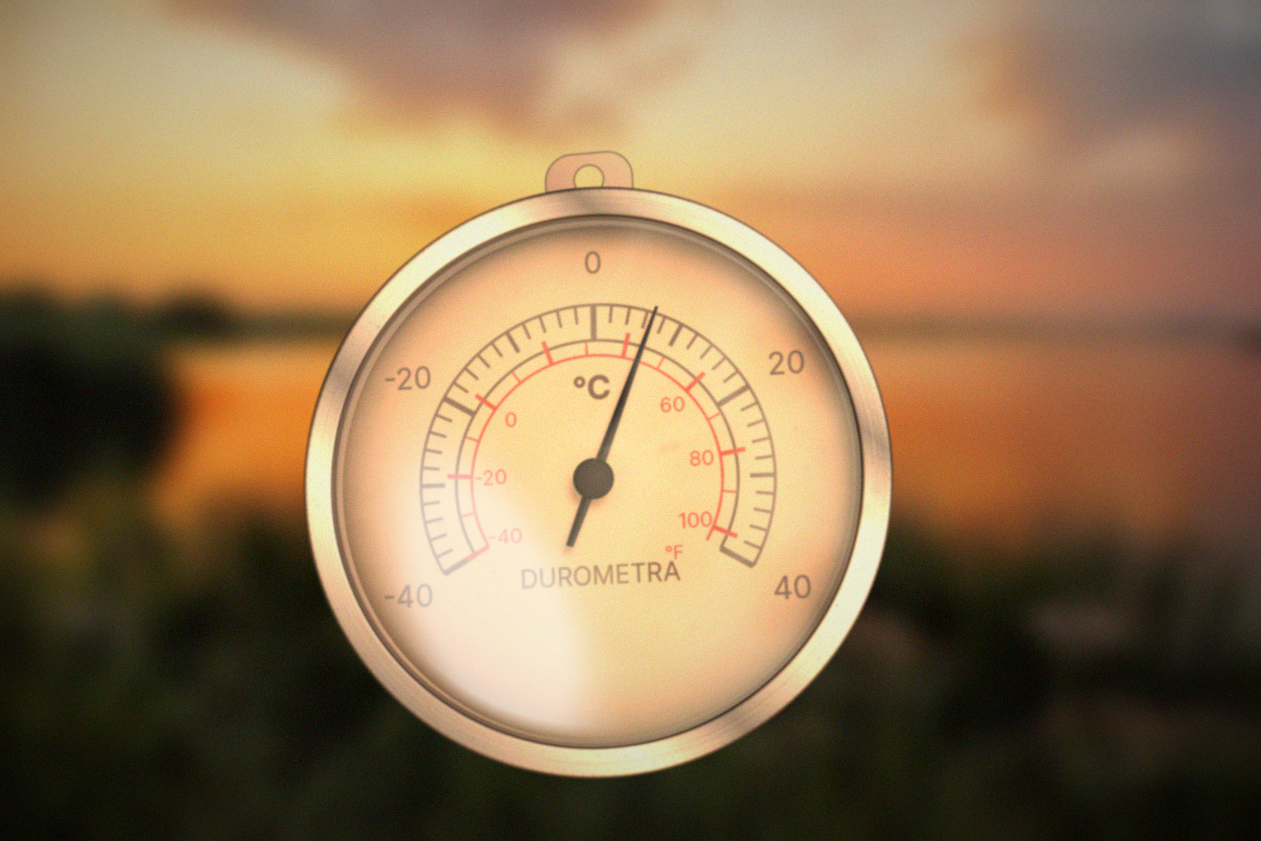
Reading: value=7 unit=°C
